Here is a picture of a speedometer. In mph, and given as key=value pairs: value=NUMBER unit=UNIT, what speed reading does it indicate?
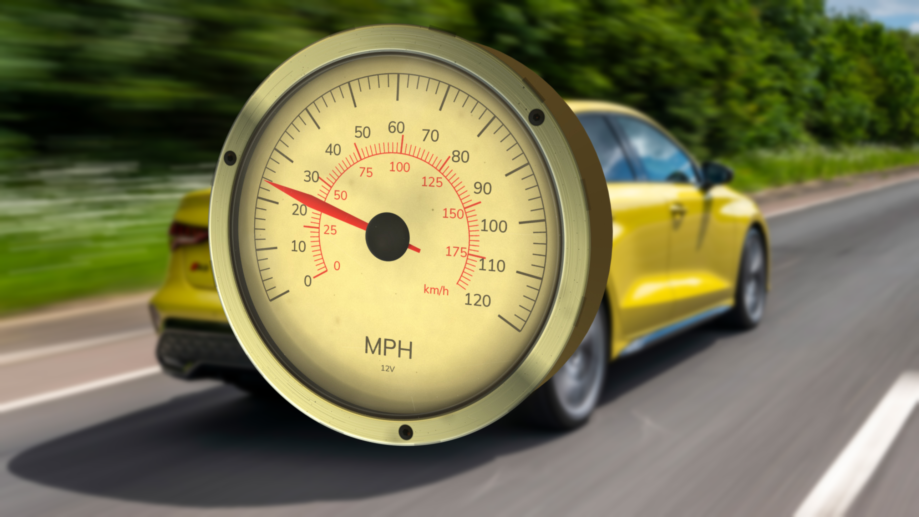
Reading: value=24 unit=mph
